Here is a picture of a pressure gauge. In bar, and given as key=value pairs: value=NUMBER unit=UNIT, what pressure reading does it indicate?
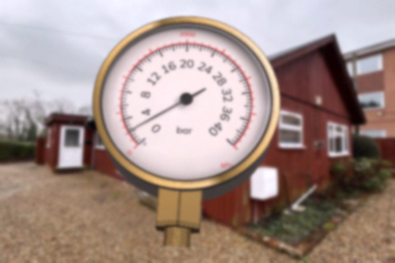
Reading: value=2 unit=bar
